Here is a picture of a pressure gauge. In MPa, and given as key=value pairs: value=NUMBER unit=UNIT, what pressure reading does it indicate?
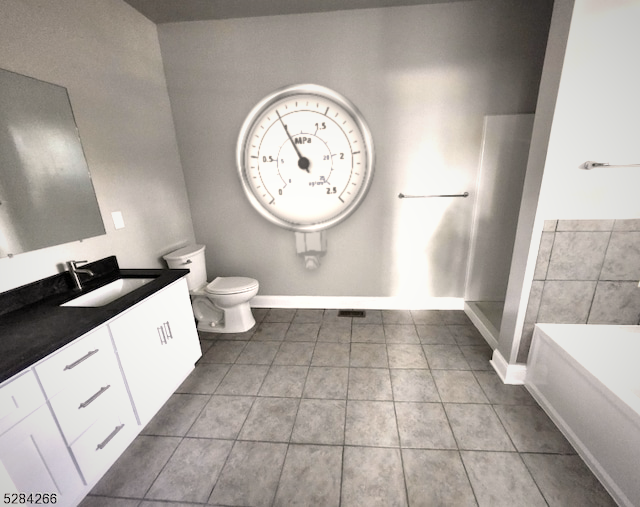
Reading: value=1 unit=MPa
